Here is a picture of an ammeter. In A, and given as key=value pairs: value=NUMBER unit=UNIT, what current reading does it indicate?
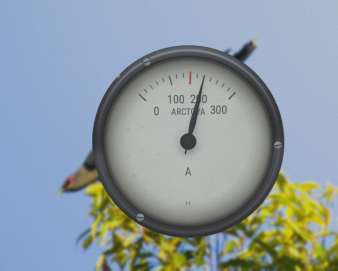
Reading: value=200 unit=A
